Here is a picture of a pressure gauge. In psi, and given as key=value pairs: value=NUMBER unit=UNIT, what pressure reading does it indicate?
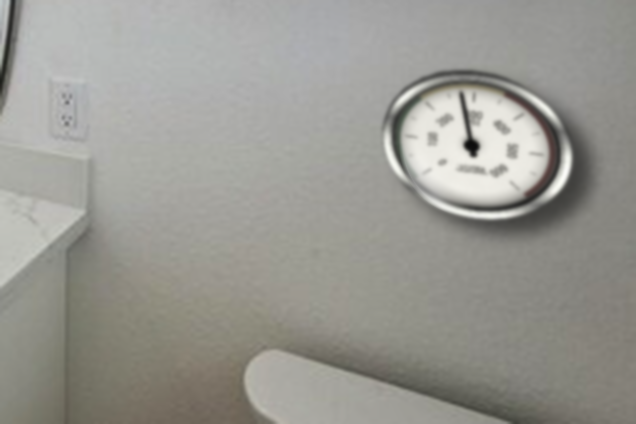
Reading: value=275 unit=psi
